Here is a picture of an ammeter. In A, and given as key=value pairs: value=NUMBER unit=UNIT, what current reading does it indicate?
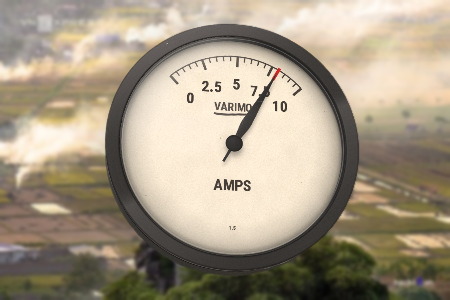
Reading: value=8 unit=A
